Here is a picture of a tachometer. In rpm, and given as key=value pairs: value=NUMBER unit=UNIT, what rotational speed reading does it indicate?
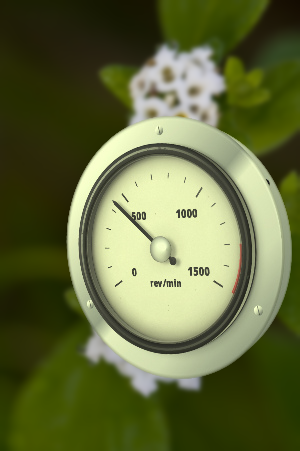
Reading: value=450 unit=rpm
